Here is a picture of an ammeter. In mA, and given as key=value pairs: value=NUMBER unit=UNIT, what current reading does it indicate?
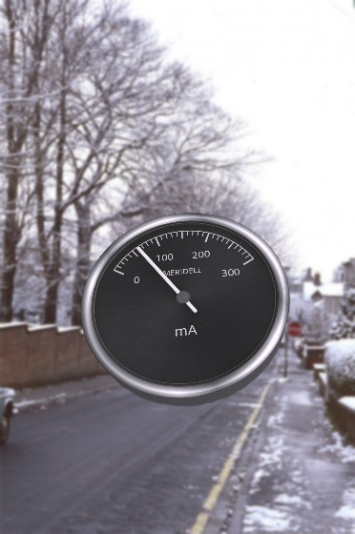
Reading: value=60 unit=mA
